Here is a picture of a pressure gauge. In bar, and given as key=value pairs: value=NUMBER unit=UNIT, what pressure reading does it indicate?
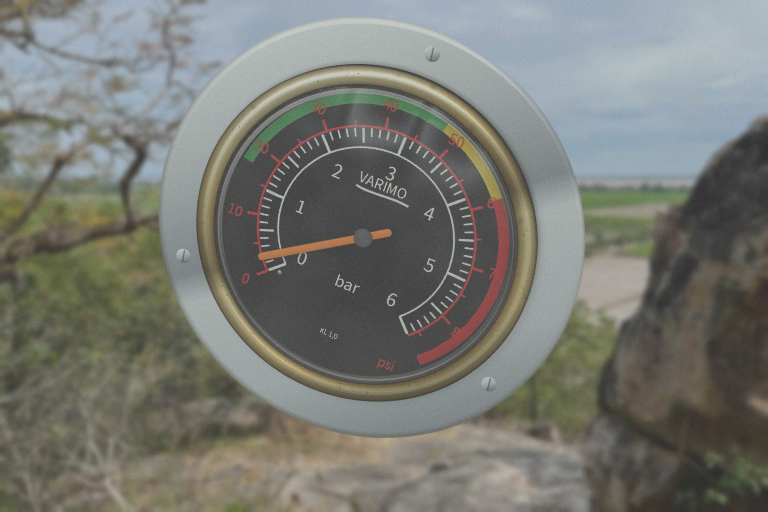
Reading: value=0.2 unit=bar
